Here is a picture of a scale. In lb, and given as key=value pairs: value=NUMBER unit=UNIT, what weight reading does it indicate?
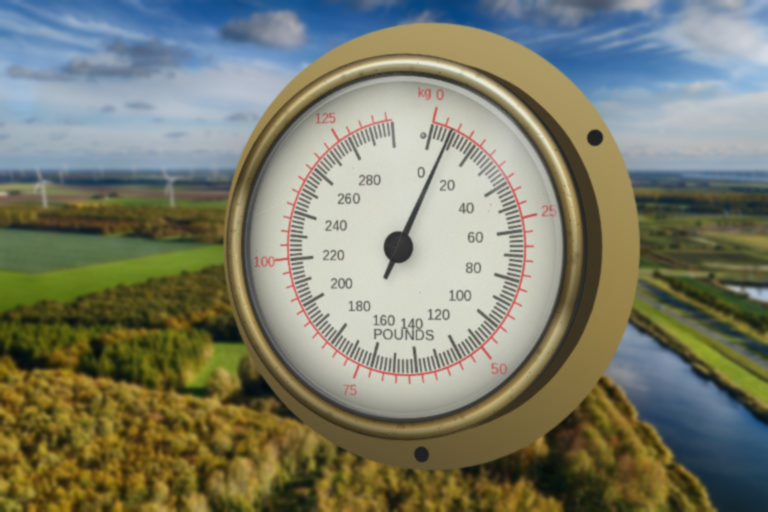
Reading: value=10 unit=lb
